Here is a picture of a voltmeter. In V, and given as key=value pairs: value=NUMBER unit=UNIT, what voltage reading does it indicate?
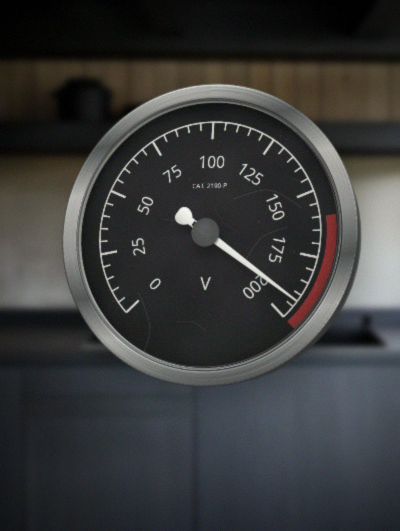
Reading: value=192.5 unit=V
